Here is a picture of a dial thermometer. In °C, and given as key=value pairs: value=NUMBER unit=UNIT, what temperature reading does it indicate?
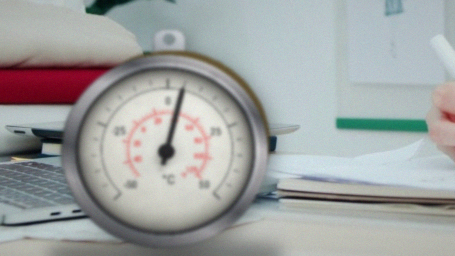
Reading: value=5 unit=°C
